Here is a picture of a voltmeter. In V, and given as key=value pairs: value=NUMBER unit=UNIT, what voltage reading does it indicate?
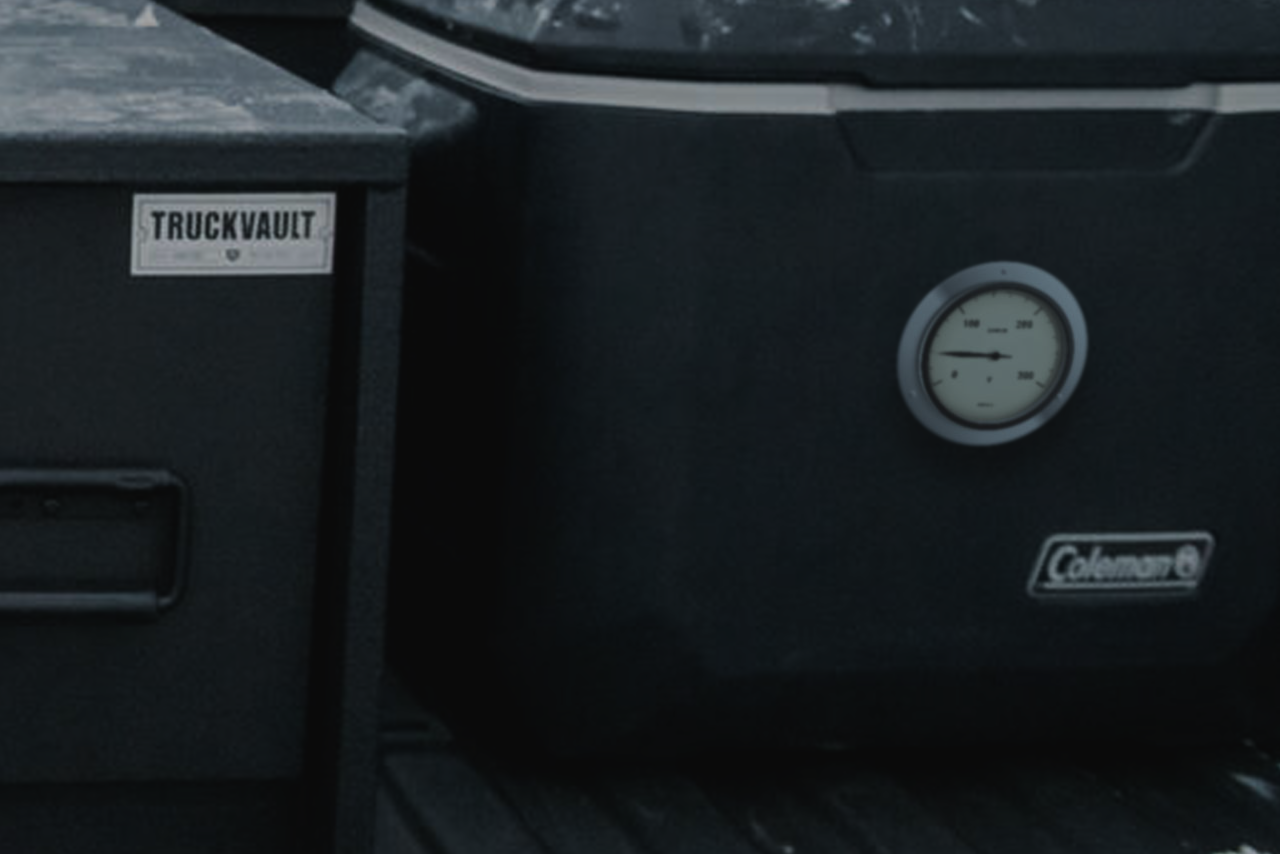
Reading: value=40 unit=V
